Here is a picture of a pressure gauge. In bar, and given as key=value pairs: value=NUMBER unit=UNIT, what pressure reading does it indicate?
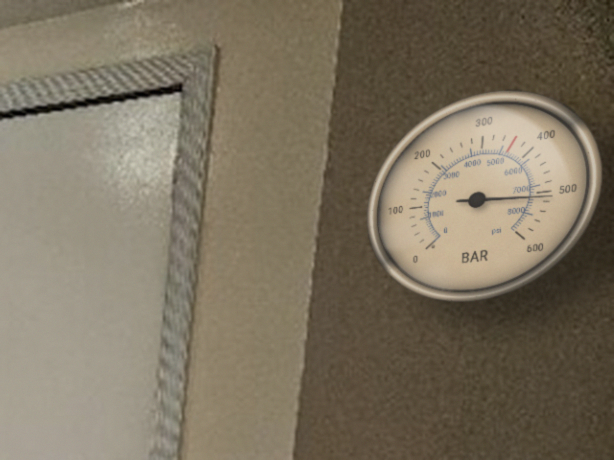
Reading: value=510 unit=bar
